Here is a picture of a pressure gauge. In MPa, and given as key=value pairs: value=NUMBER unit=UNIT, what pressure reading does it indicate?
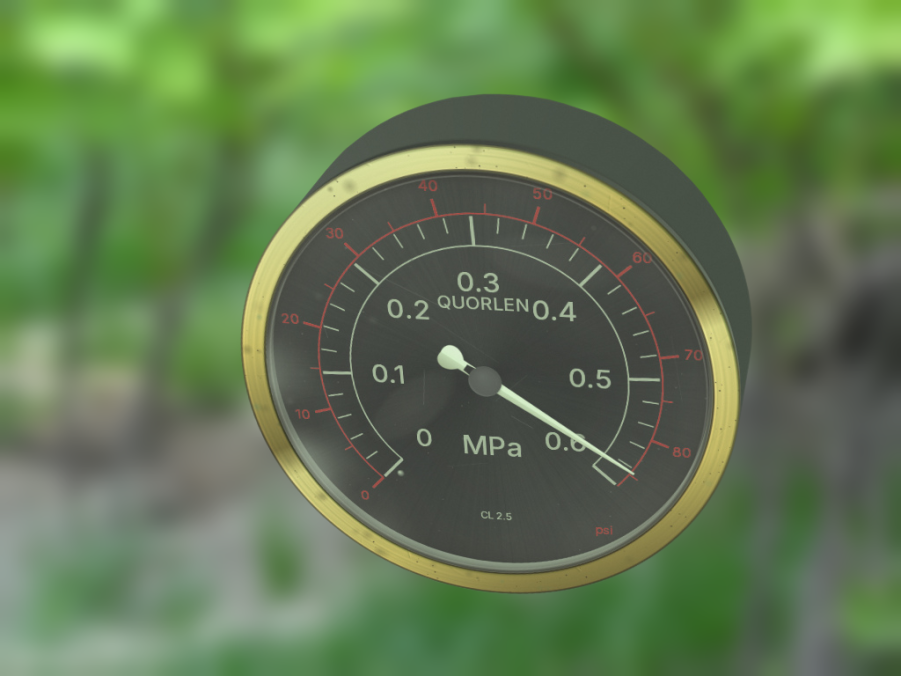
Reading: value=0.58 unit=MPa
